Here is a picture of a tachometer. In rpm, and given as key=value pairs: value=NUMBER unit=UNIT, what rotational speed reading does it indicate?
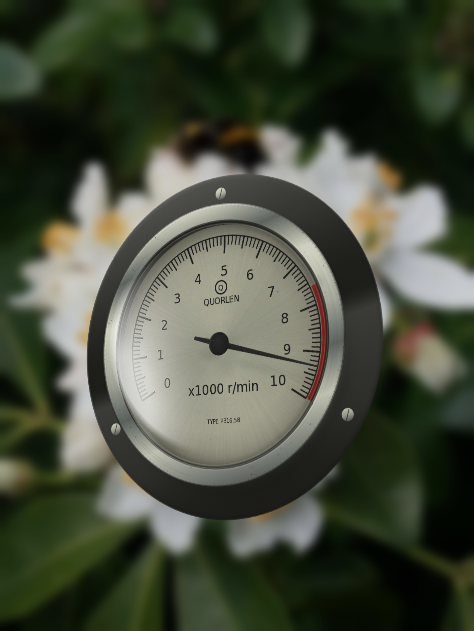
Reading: value=9300 unit=rpm
